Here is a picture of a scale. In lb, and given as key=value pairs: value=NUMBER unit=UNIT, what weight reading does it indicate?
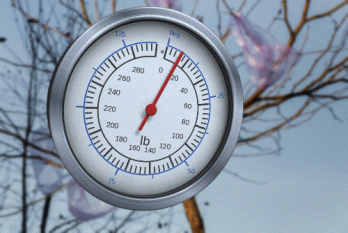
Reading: value=12 unit=lb
